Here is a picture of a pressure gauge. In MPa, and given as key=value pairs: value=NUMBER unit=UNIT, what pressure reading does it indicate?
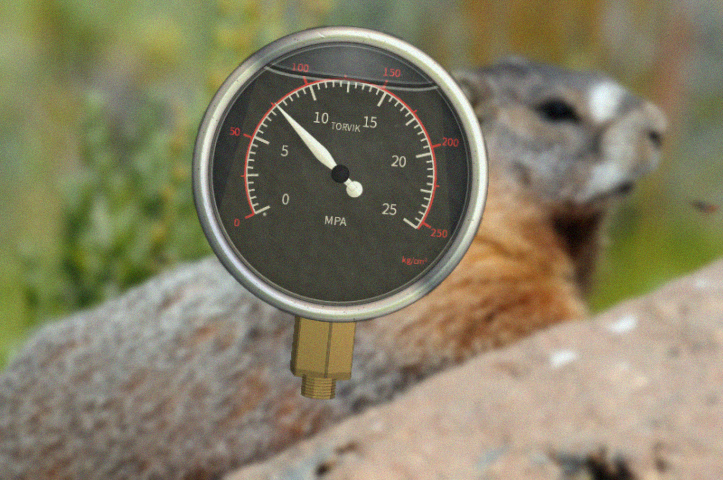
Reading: value=7.5 unit=MPa
